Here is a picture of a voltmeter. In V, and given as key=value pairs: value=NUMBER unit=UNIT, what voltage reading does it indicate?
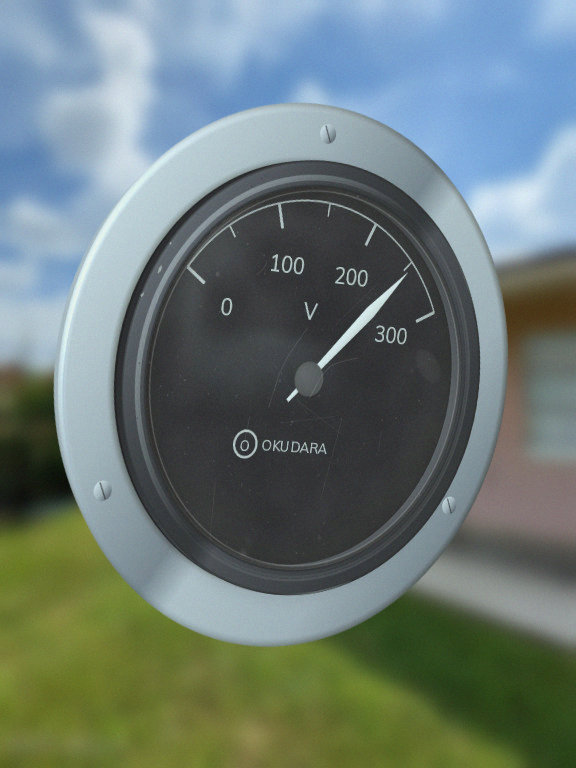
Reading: value=250 unit=V
